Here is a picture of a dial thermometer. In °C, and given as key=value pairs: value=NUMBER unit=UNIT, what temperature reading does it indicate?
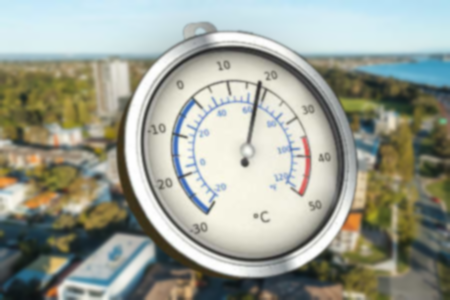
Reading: value=17.5 unit=°C
